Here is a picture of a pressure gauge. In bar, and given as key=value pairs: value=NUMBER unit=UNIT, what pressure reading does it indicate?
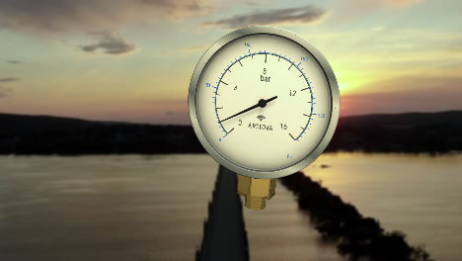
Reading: value=1 unit=bar
